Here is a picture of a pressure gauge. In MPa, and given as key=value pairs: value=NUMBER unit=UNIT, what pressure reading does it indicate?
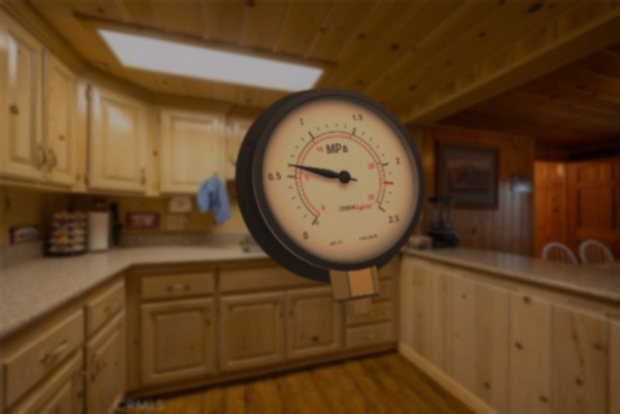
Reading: value=0.6 unit=MPa
